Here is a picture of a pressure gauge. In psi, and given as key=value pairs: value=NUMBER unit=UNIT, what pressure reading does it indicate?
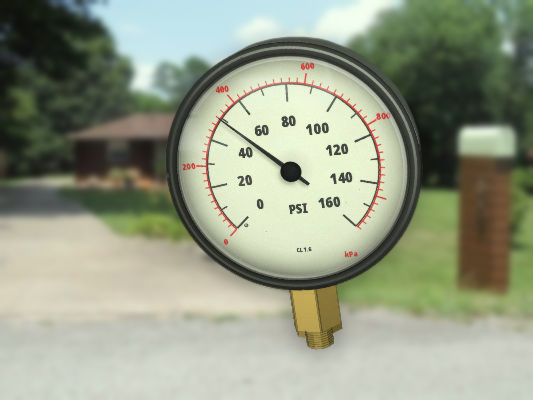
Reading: value=50 unit=psi
